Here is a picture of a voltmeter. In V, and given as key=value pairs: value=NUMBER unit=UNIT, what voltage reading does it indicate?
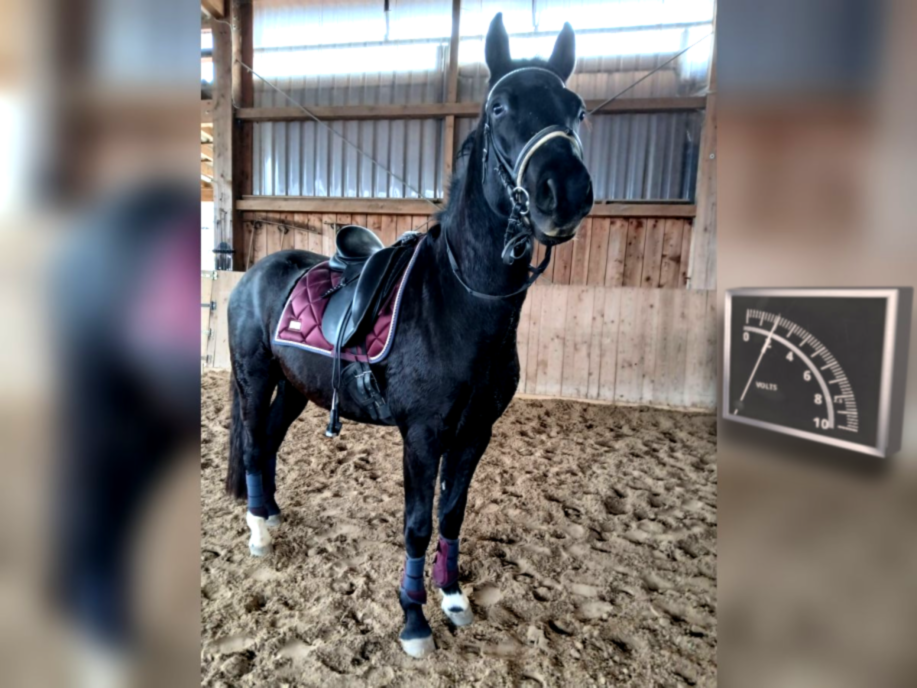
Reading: value=2 unit=V
